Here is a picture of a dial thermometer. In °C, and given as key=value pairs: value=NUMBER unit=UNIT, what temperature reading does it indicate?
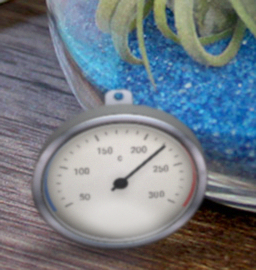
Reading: value=220 unit=°C
